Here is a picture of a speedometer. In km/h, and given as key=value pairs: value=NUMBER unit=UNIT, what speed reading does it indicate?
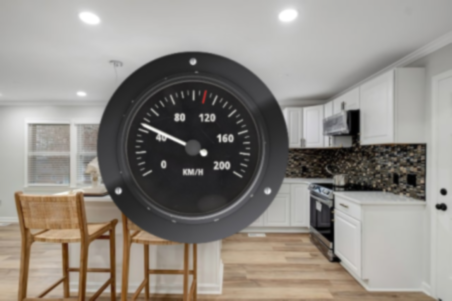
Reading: value=45 unit=km/h
